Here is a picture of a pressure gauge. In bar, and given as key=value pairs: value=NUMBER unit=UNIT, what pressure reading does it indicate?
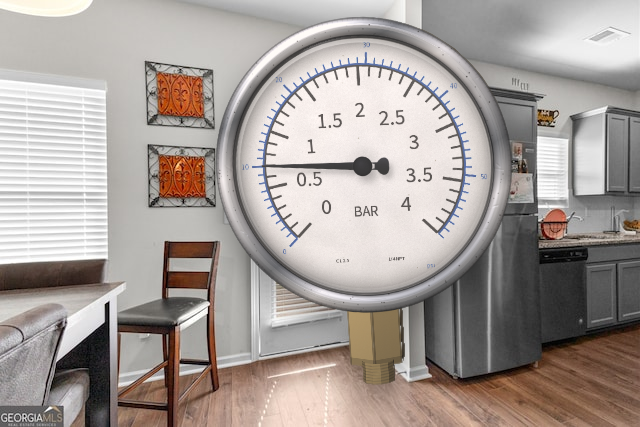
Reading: value=0.7 unit=bar
